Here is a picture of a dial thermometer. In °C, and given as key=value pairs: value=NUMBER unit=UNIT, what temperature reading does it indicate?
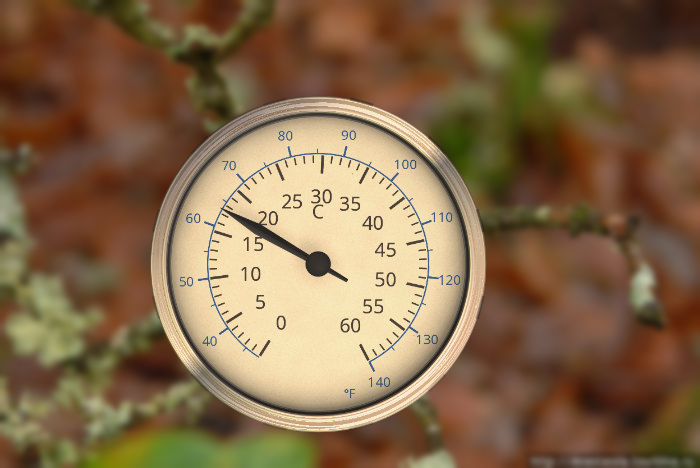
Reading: value=17.5 unit=°C
